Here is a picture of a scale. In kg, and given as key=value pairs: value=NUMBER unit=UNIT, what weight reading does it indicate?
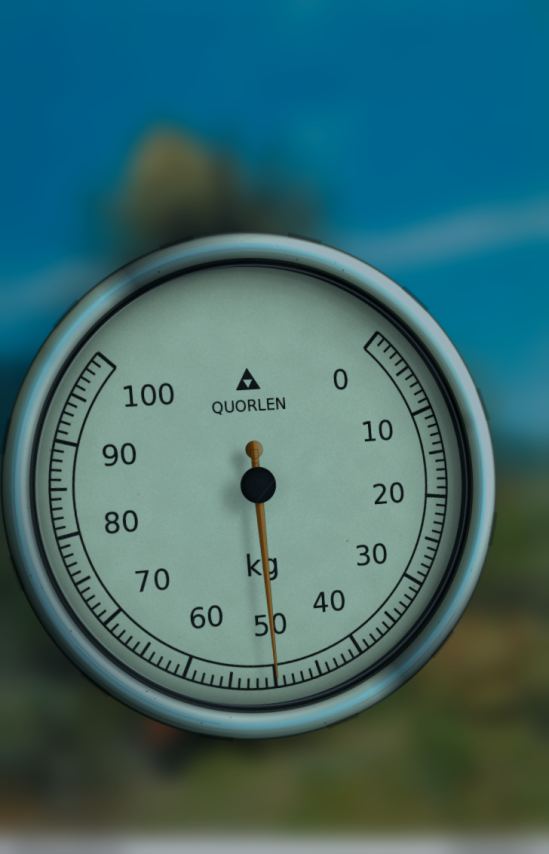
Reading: value=50 unit=kg
